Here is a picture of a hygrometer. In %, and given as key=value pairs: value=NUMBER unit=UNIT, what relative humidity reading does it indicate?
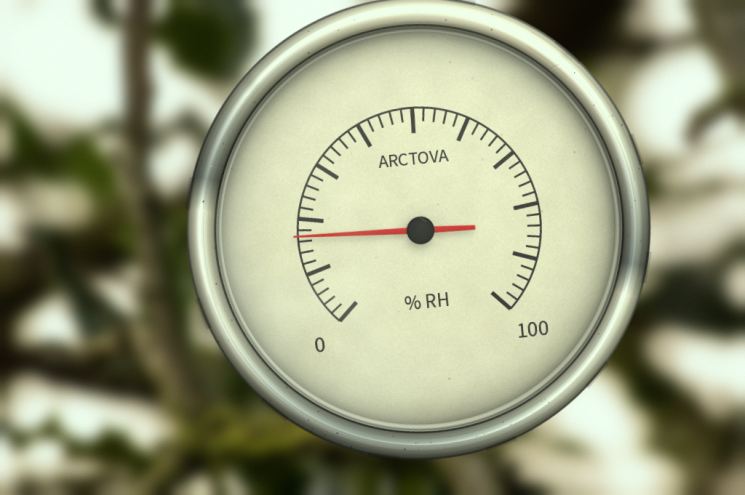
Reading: value=17 unit=%
